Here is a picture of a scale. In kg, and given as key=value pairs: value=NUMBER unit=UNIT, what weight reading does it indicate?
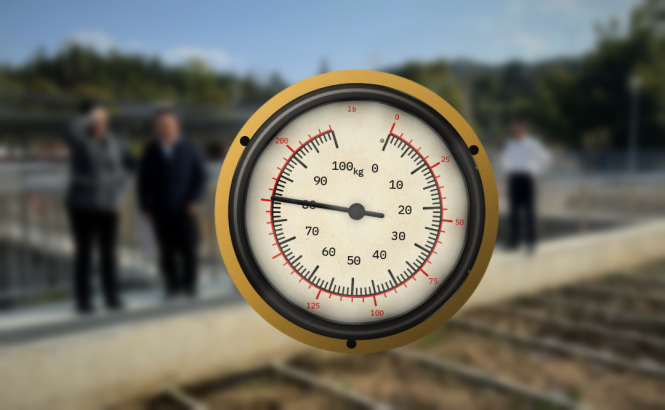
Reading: value=80 unit=kg
